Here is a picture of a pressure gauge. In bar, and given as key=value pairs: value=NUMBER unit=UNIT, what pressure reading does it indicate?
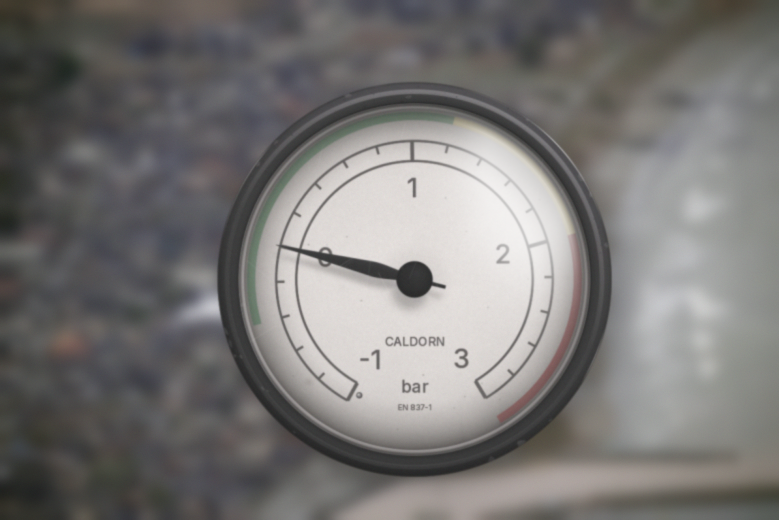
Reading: value=0 unit=bar
